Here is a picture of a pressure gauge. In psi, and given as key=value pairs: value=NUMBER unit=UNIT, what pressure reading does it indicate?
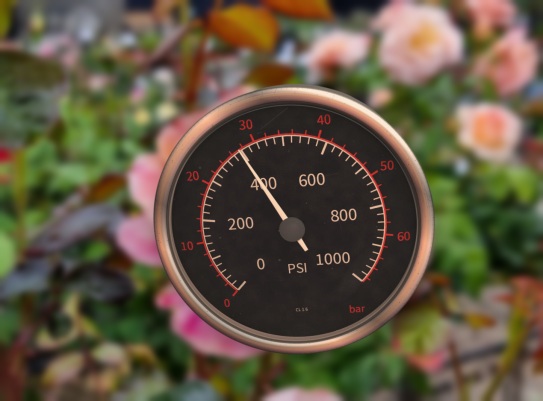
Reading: value=400 unit=psi
